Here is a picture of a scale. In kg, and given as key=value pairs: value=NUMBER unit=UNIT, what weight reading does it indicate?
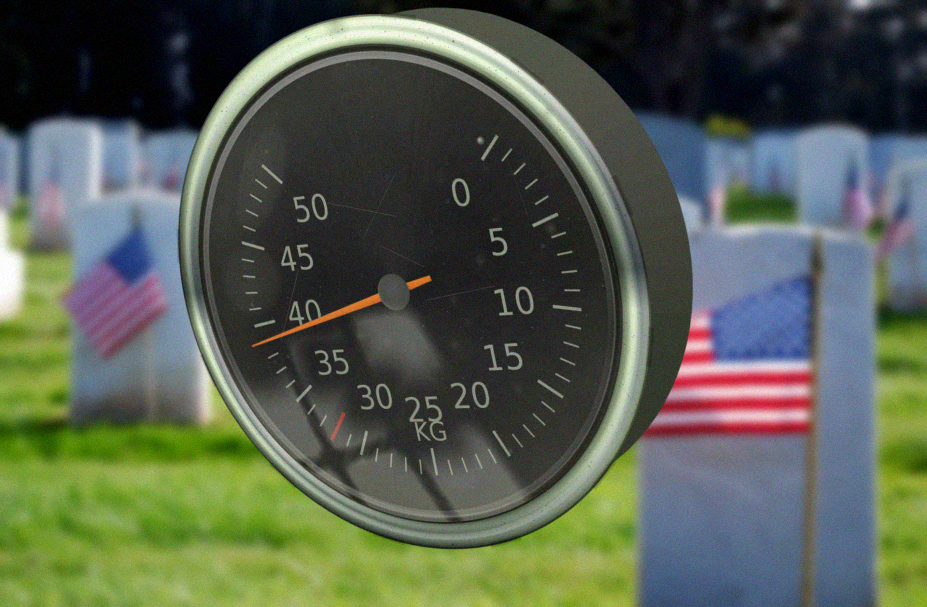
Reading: value=39 unit=kg
